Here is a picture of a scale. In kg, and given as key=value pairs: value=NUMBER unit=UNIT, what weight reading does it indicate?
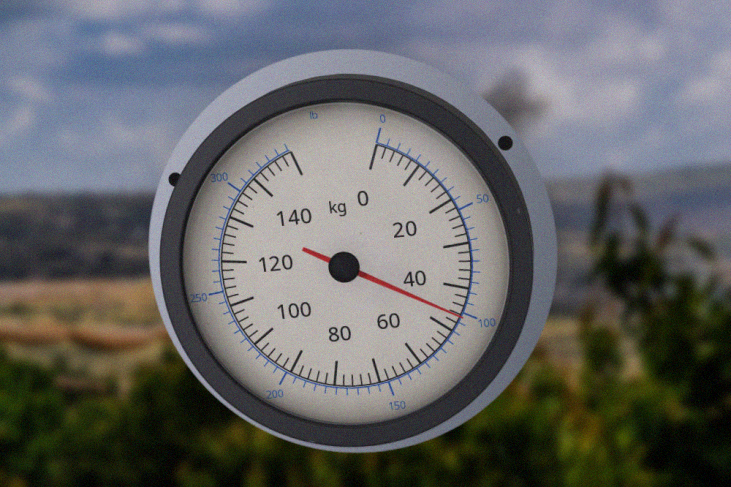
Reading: value=46 unit=kg
